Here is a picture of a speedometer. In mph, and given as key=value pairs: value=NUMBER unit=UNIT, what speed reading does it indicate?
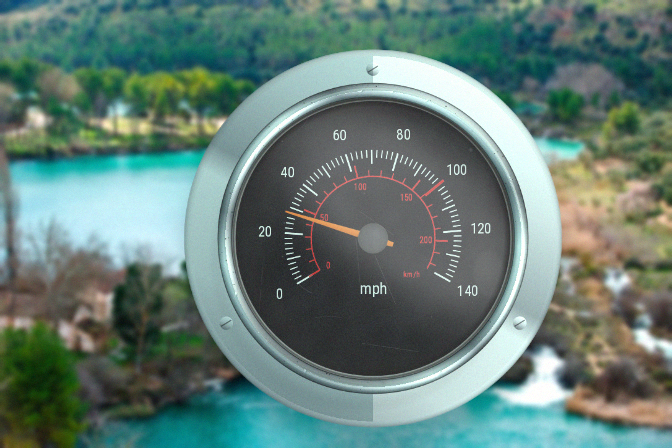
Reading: value=28 unit=mph
